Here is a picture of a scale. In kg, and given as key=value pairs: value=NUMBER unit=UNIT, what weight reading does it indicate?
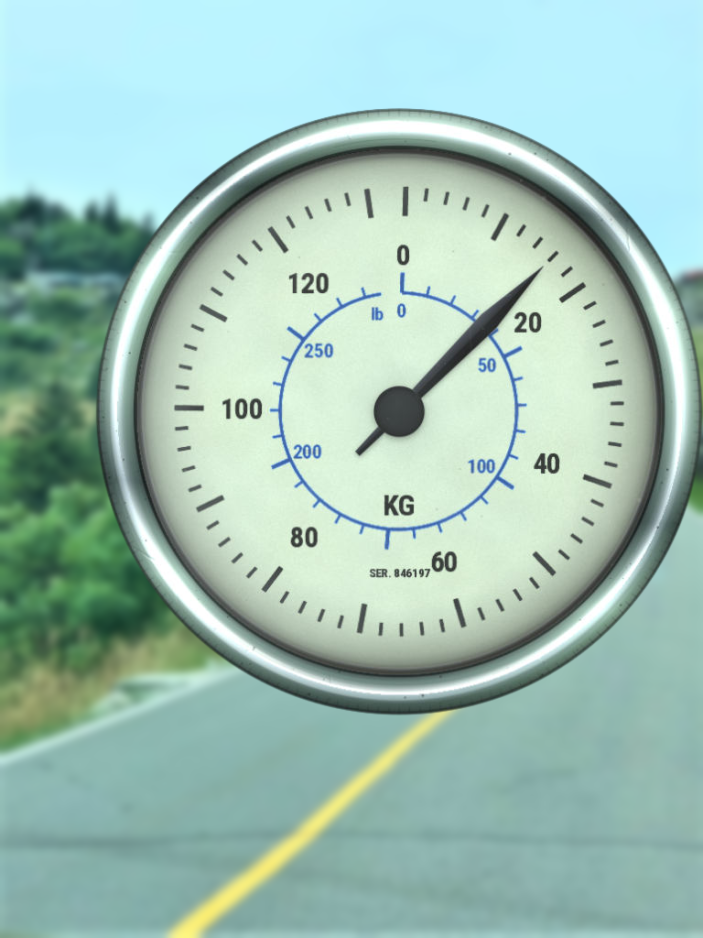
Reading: value=16 unit=kg
